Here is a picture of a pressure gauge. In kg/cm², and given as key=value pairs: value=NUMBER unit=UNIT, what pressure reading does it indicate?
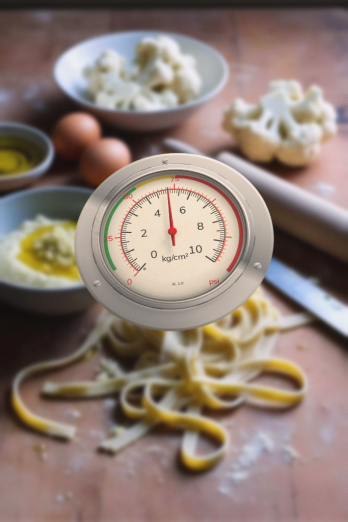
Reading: value=5 unit=kg/cm²
